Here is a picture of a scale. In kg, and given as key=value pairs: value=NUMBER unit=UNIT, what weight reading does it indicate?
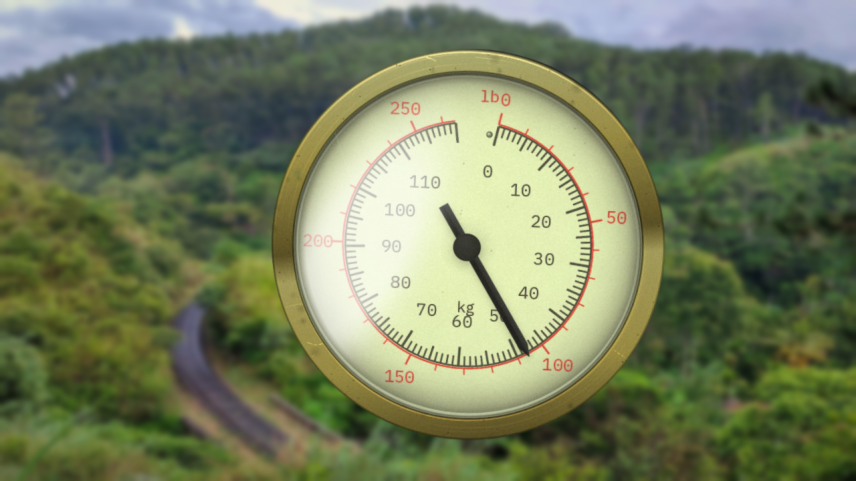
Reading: value=48 unit=kg
